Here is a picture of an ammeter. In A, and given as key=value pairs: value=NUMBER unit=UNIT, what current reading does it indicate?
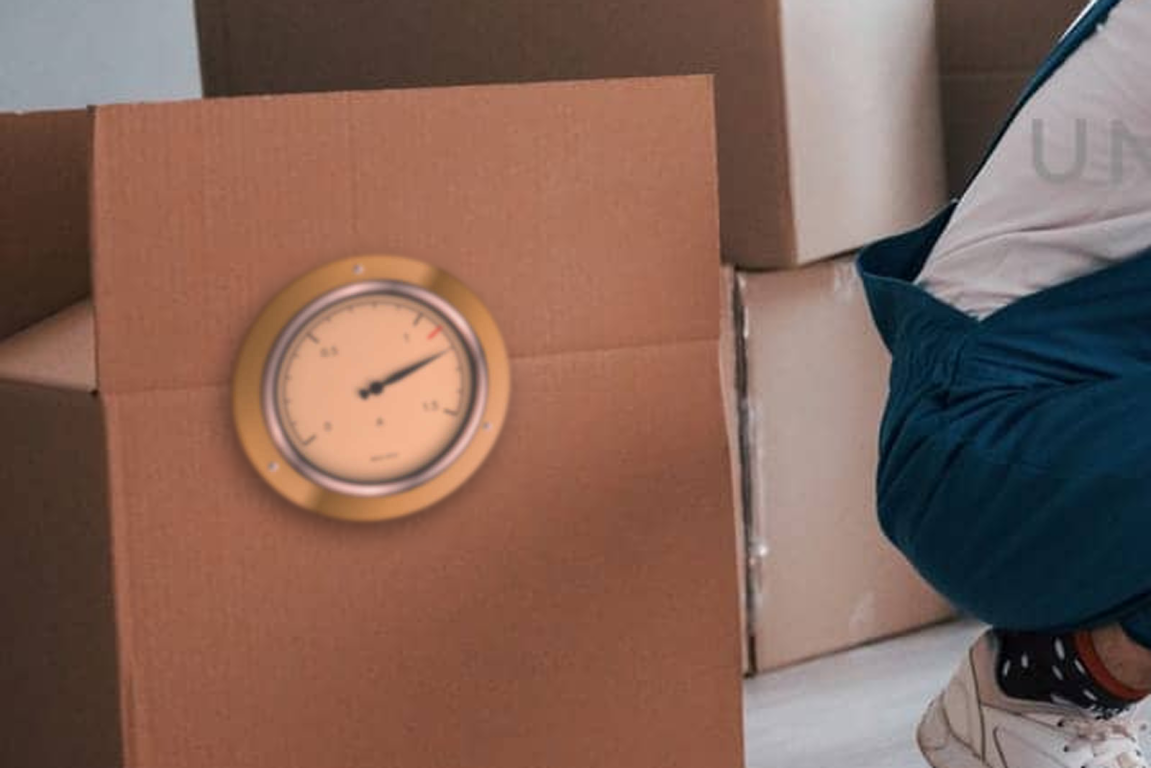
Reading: value=1.2 unit=A
